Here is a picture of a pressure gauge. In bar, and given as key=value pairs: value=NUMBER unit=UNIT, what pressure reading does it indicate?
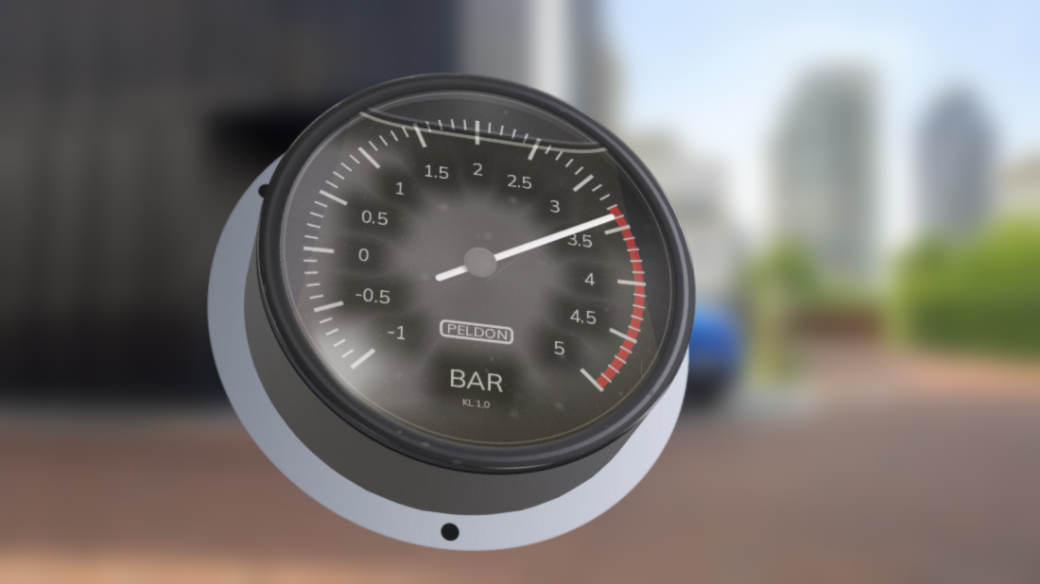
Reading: value=3.4 unit=bar
